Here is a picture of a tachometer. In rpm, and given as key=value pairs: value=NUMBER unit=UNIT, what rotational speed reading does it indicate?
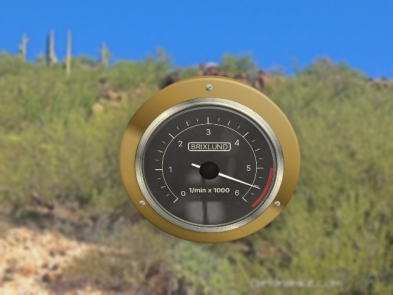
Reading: value=5500 unit=rpm
